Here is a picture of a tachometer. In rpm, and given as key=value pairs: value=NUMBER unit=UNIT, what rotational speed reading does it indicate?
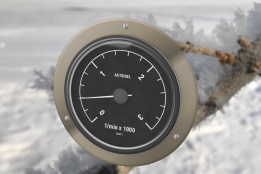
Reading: value=400 unit=rpm
